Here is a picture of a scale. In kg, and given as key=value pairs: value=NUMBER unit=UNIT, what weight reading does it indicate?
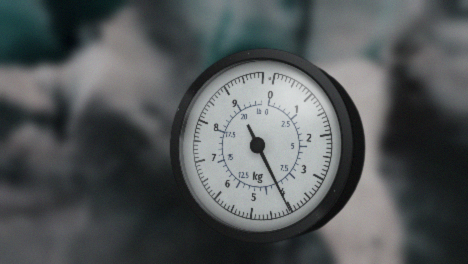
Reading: value=4 unit=kg
